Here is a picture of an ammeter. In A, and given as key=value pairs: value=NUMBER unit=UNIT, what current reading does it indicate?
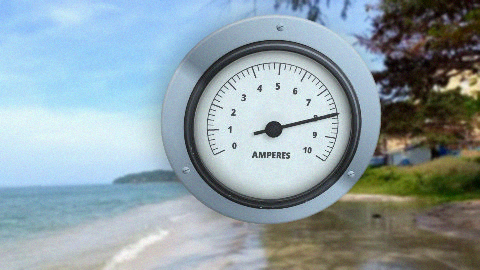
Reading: value=8 unit=A
